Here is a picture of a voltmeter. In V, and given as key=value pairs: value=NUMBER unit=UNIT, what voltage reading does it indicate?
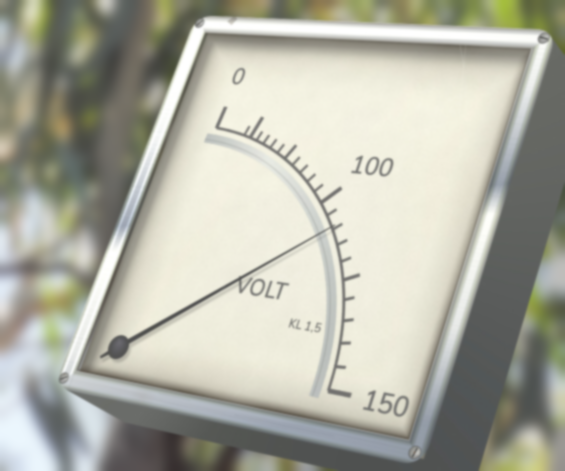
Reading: value=110 unit=V
